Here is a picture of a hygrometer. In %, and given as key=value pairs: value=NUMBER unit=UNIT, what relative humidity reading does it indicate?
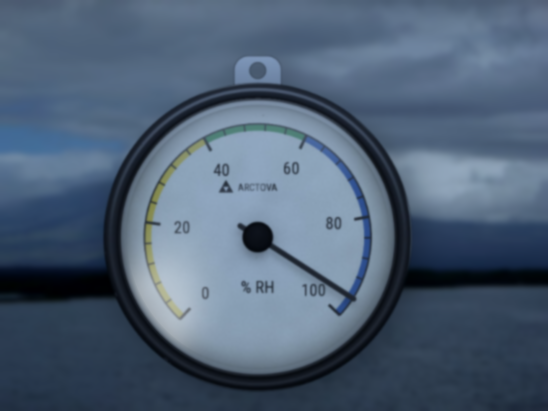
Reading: value=96 unit=%
